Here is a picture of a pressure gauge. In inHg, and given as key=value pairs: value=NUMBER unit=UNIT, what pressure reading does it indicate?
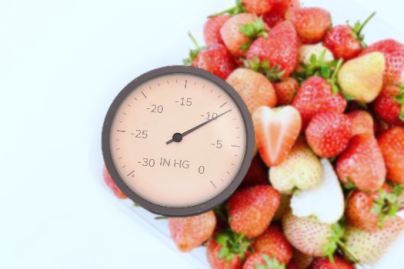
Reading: value=-9 unit=inHg
